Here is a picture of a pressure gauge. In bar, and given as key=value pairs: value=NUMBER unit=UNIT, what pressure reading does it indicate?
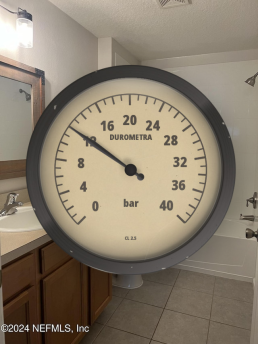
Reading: value=12 unit=bar
